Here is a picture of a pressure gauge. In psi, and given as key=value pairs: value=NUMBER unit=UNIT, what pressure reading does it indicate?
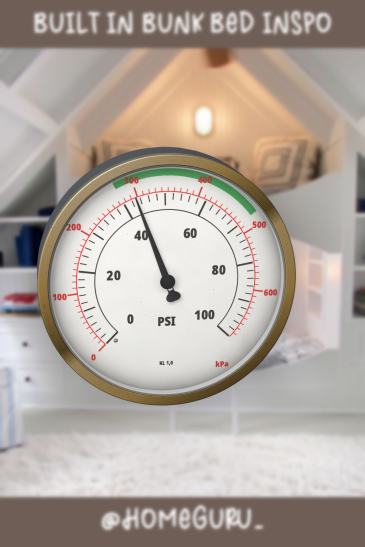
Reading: value=43 unit=psi
